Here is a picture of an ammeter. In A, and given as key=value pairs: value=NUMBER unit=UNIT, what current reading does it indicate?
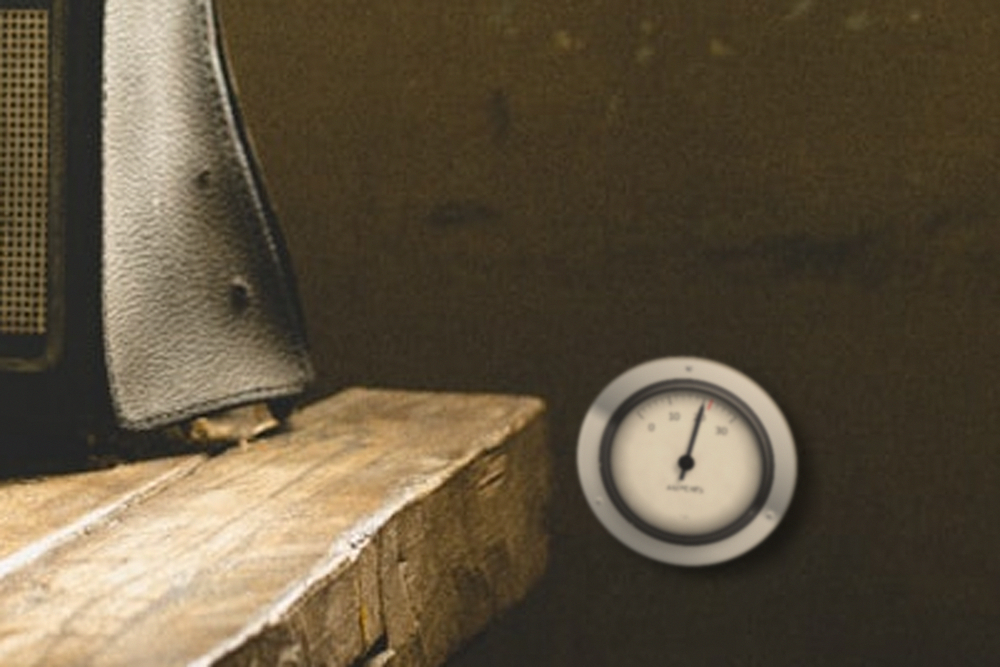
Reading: value=20 unit=A
